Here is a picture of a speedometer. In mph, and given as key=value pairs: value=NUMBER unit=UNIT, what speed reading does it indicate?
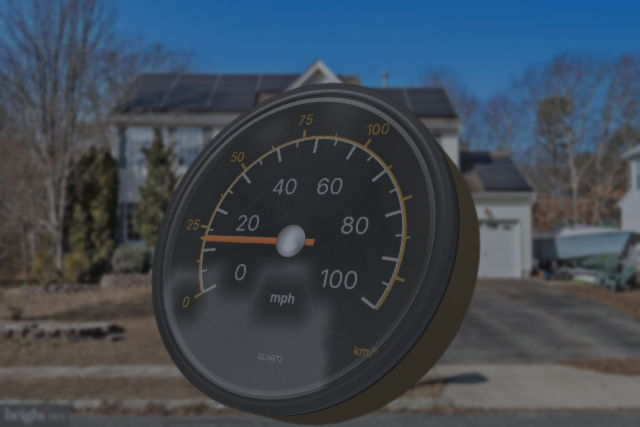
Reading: value=12.5 unit=mph
